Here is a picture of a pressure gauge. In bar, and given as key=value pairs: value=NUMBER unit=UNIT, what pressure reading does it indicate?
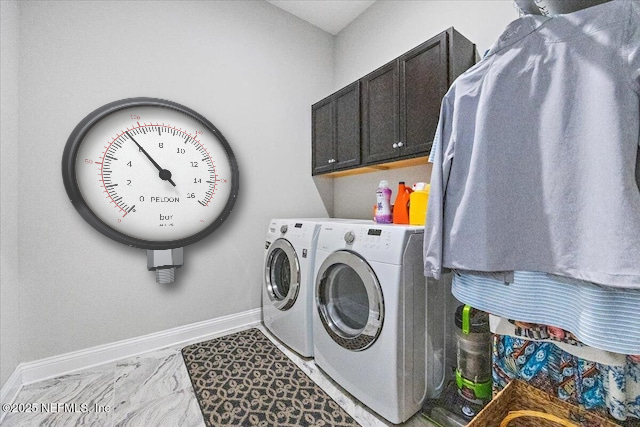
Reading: value=6 unit=bar
